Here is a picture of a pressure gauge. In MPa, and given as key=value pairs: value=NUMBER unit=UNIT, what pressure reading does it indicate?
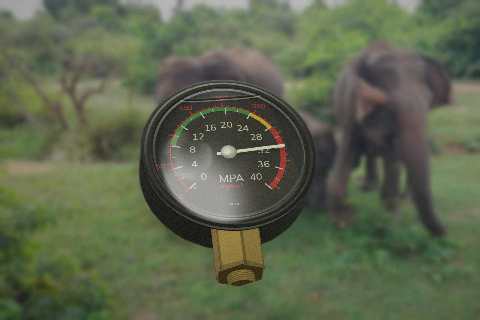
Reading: value=32 unit=MPa
